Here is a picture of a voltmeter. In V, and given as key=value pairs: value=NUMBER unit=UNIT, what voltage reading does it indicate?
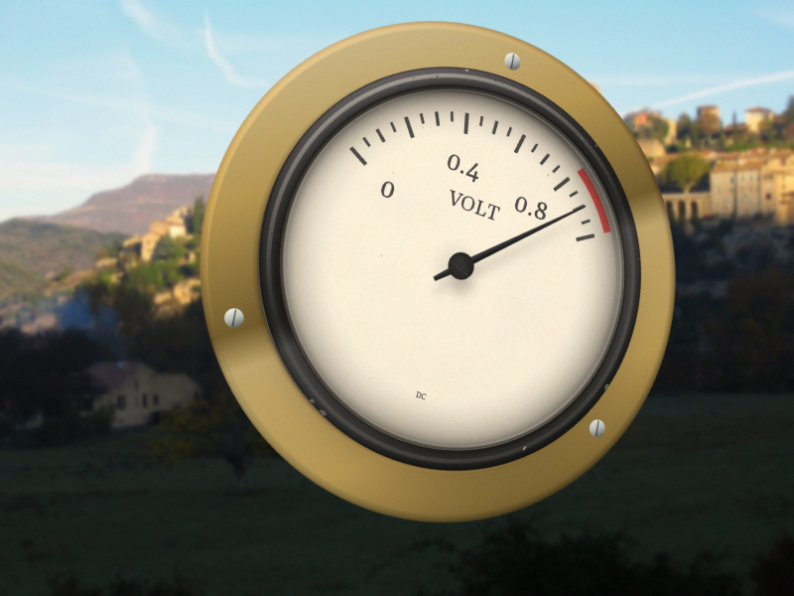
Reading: value=0.9 unit=V
